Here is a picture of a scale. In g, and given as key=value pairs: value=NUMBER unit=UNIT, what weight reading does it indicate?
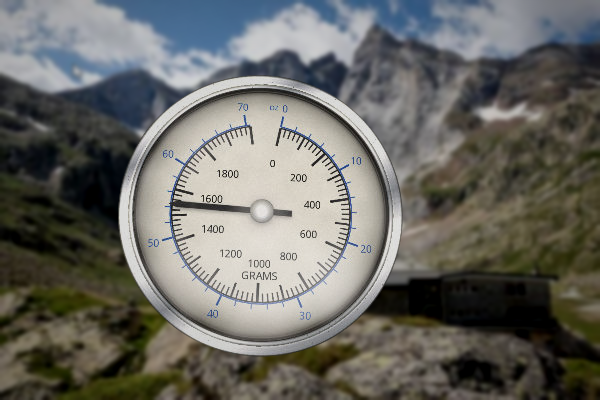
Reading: value=1540 unit=g
